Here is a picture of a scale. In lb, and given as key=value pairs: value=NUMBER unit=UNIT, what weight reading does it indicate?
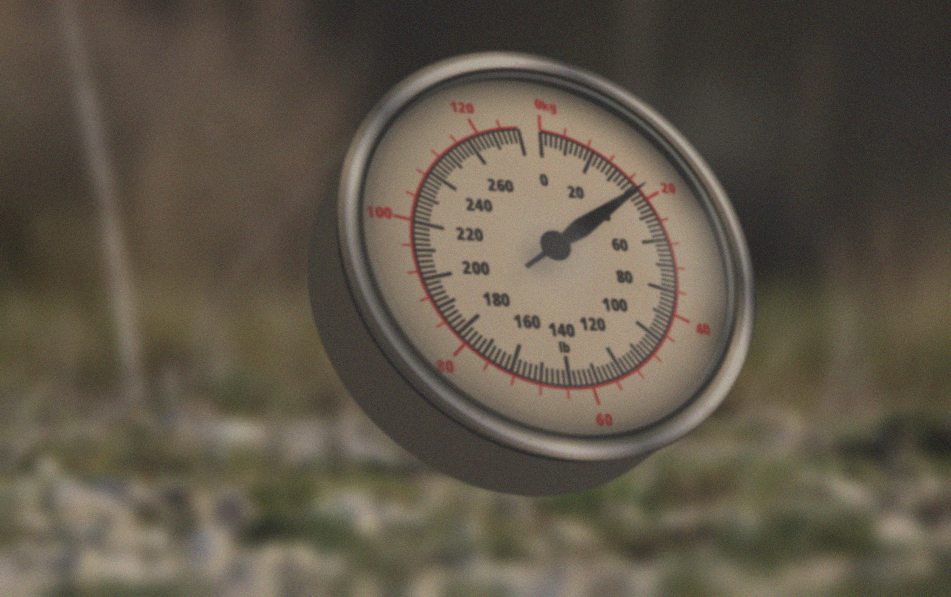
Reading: value=40 unit=lb
